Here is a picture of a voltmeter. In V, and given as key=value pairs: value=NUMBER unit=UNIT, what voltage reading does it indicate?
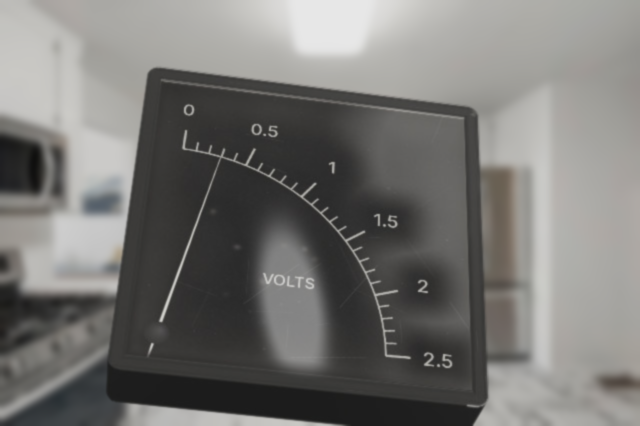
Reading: value=0.3 unit=V
